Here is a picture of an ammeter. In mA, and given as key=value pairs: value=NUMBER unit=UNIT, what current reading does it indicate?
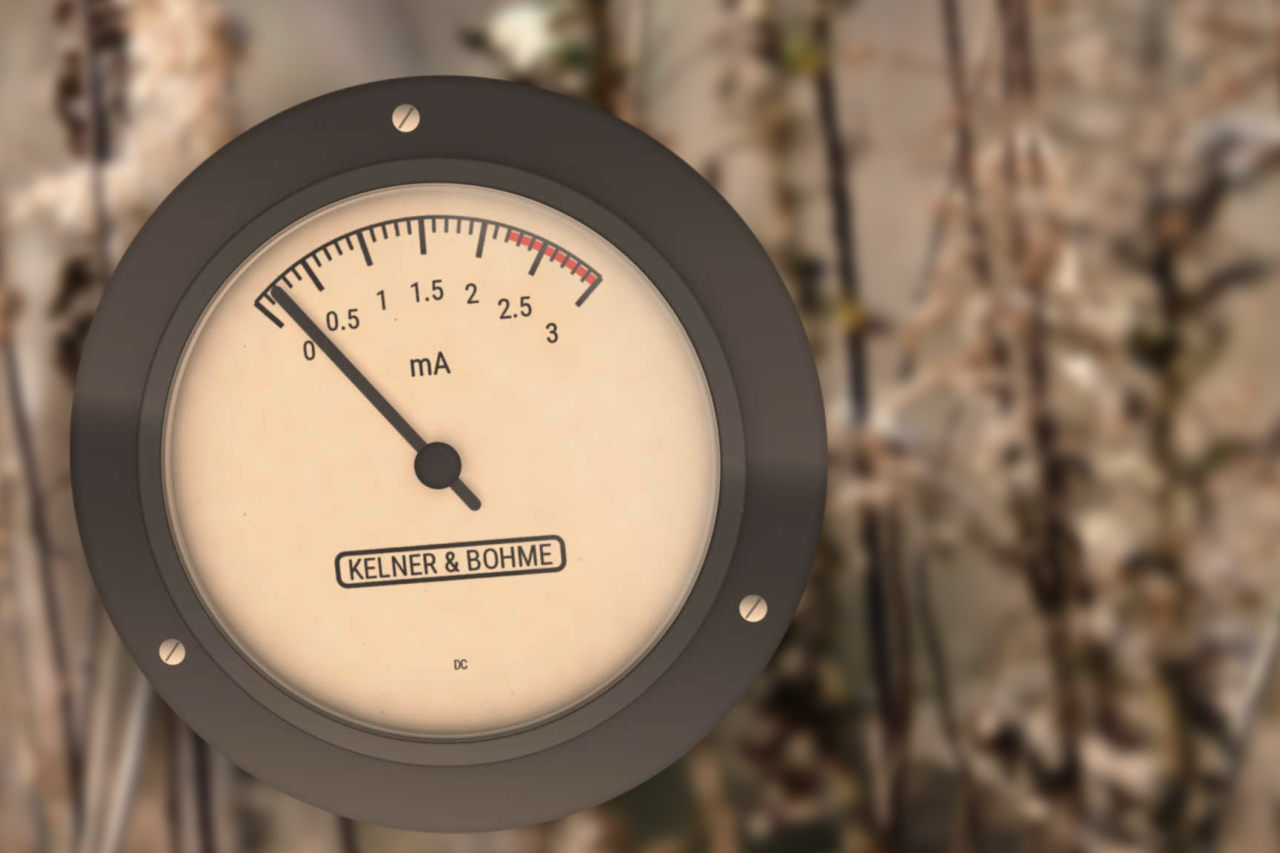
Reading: value=0.2 unit=mA
